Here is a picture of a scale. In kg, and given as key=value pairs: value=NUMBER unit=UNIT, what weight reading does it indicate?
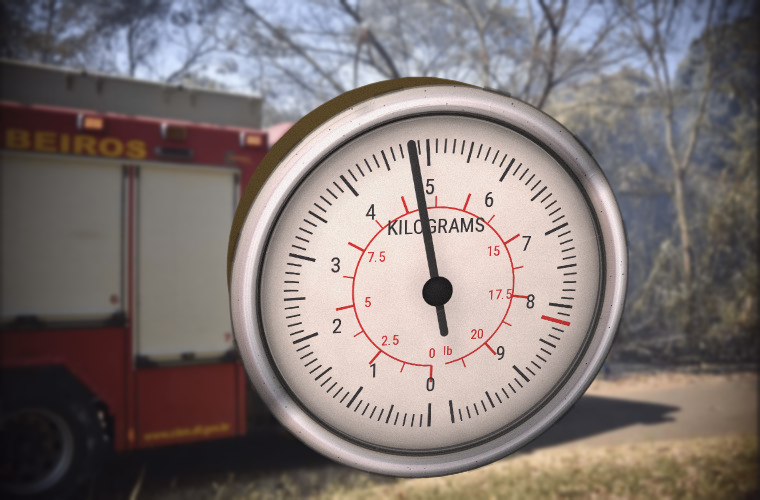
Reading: value=4.8 unit=kg
